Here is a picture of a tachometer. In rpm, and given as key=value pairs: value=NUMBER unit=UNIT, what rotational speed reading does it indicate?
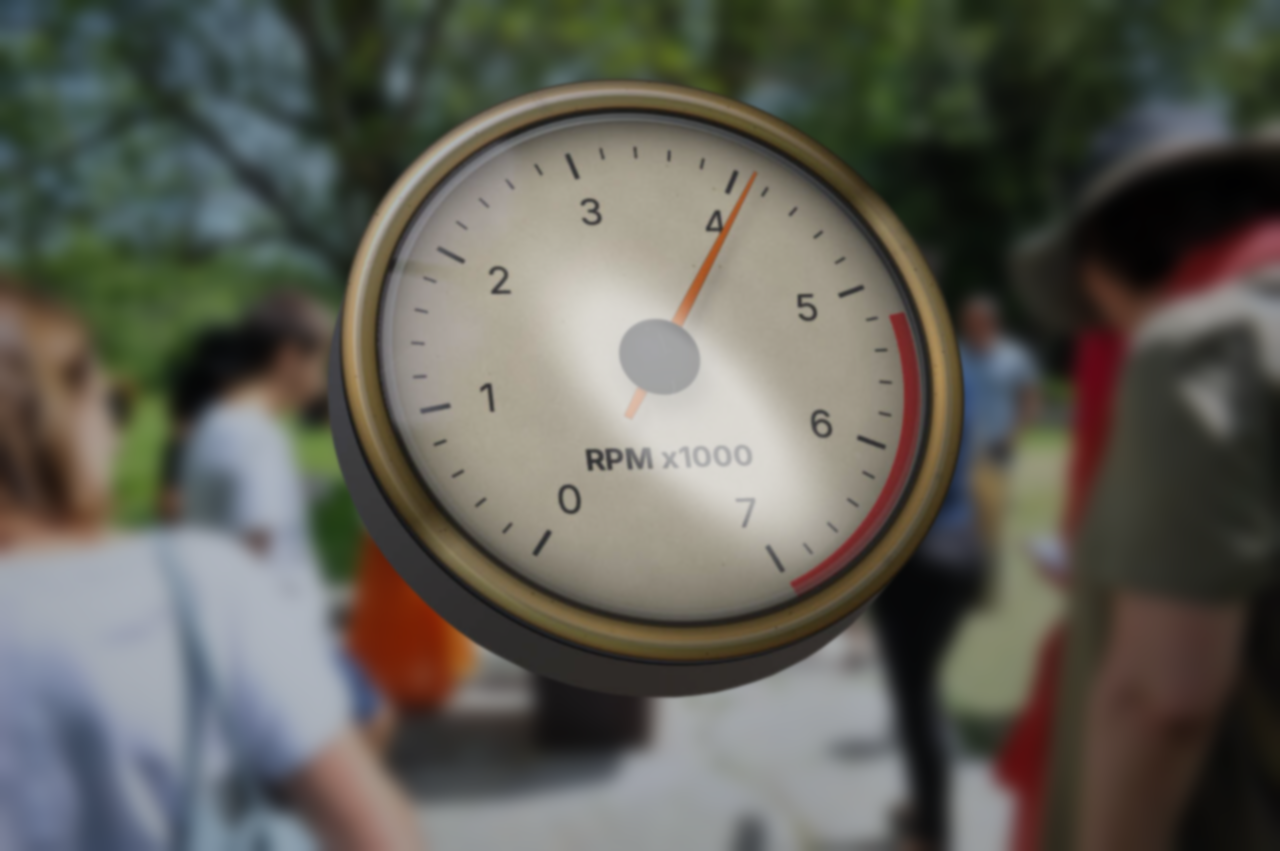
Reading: value=4100 unit=rpm
